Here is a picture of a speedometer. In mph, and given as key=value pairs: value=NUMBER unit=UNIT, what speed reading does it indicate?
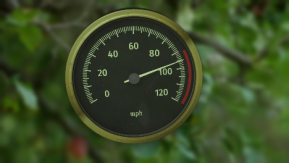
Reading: value=95 unit=mph
